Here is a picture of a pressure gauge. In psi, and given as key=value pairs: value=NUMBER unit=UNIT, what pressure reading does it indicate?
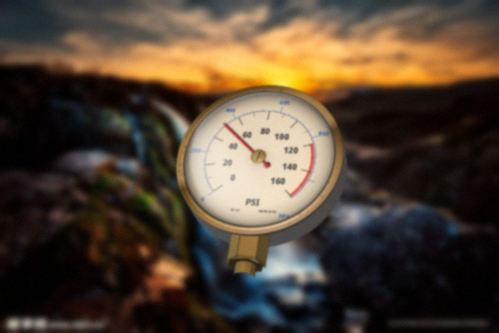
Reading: value=50 unit=psi
